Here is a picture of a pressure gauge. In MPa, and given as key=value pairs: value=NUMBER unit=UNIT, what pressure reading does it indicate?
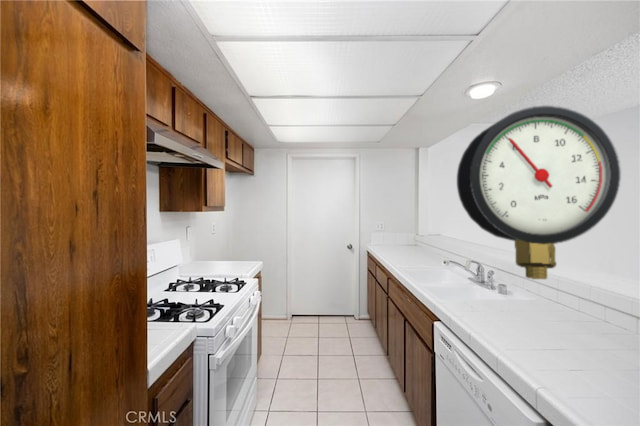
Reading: value=6 unit=MPa
